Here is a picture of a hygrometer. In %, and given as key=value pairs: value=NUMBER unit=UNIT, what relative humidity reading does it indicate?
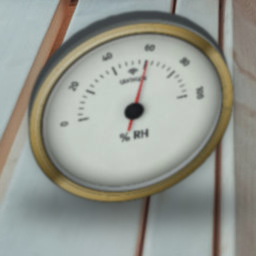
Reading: value=60 unit=%
